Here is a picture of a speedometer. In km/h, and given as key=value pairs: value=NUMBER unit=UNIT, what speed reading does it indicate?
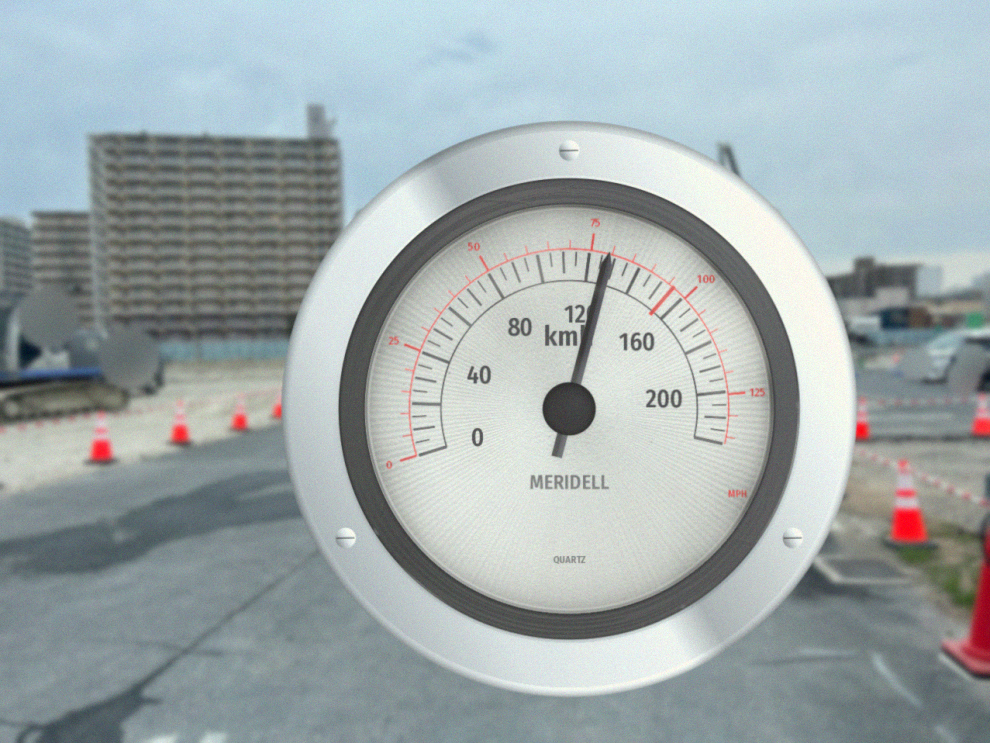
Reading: value=127.5 unit=km/h
